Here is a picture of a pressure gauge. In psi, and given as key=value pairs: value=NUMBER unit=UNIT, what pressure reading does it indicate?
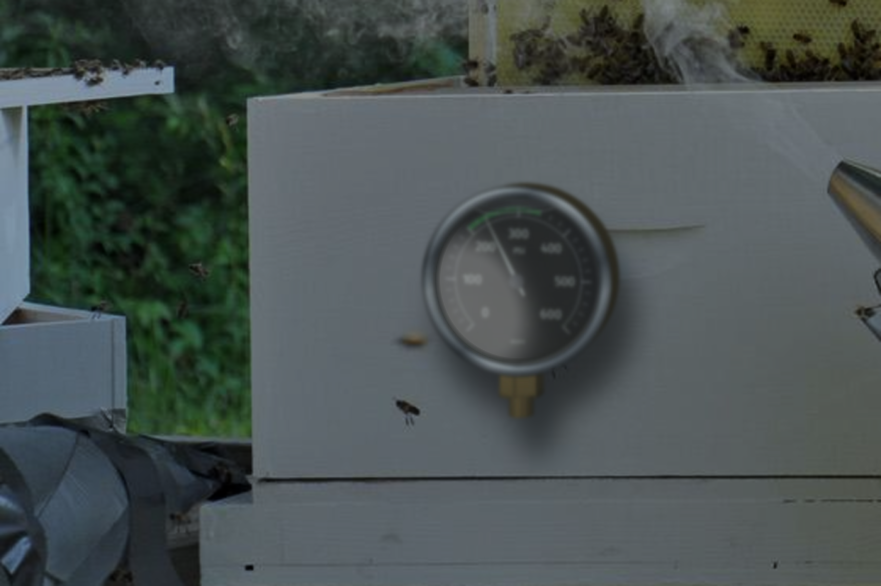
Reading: value=240 unit=psi
